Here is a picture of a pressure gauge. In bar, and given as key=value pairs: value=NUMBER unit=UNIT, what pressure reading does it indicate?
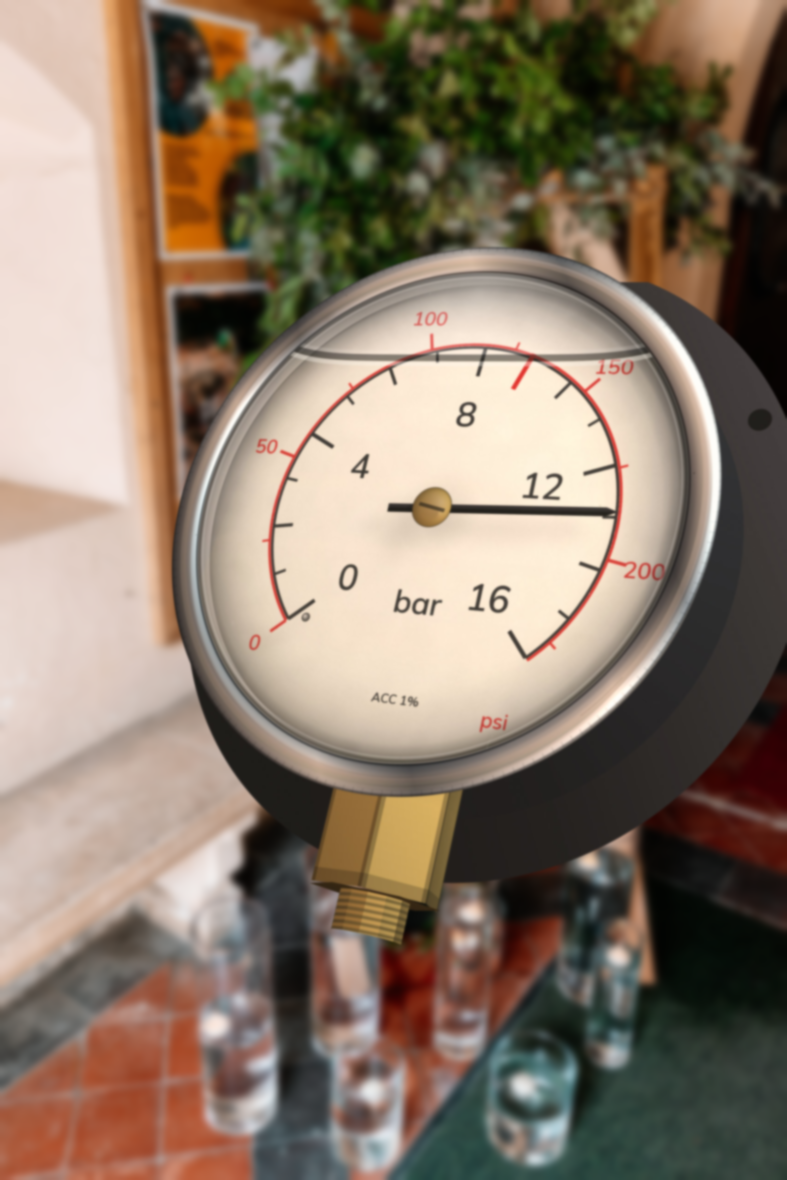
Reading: value=13 unit=bar
